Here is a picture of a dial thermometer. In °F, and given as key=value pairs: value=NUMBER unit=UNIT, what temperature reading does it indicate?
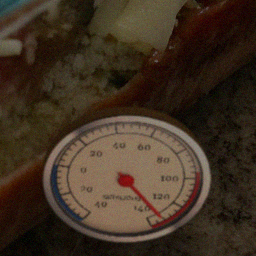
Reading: value=132 unit=°F
